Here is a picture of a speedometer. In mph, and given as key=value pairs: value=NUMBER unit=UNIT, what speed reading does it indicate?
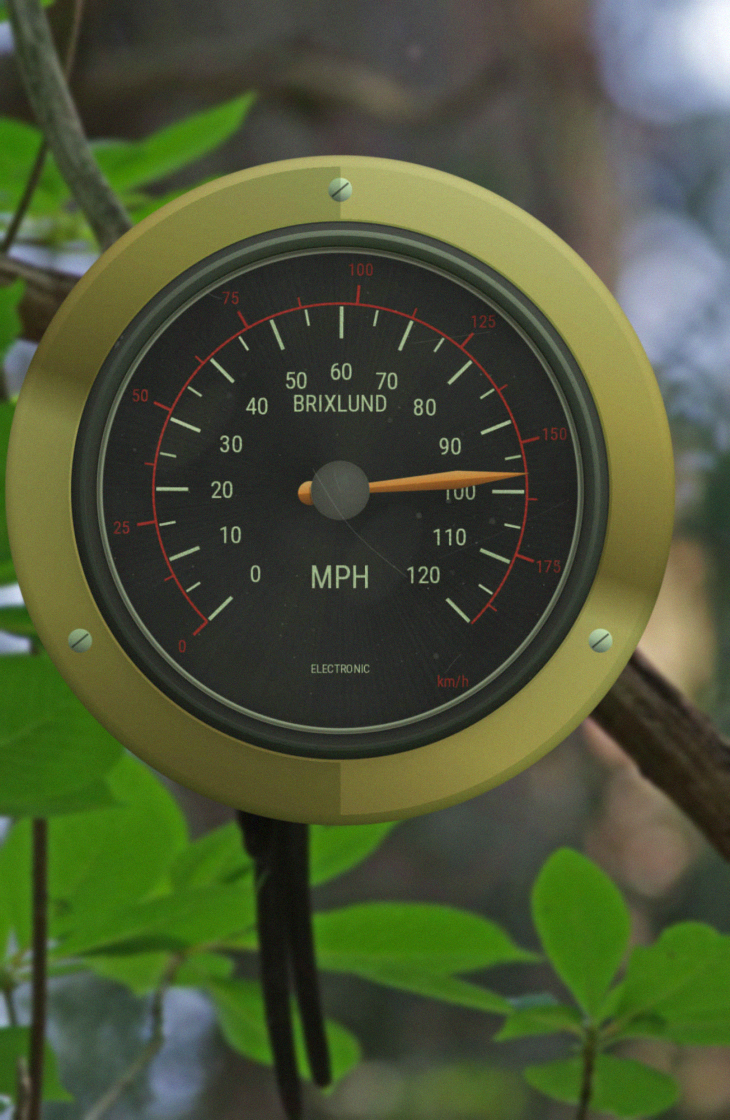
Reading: value=97.5 unit=mph
